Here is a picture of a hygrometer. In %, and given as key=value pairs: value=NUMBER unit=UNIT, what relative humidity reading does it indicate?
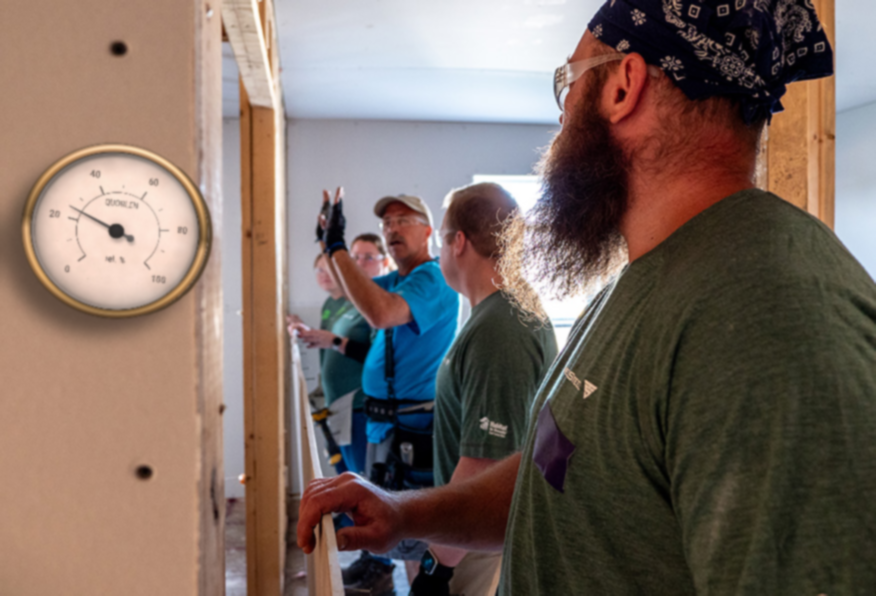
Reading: value=25 unit=%
